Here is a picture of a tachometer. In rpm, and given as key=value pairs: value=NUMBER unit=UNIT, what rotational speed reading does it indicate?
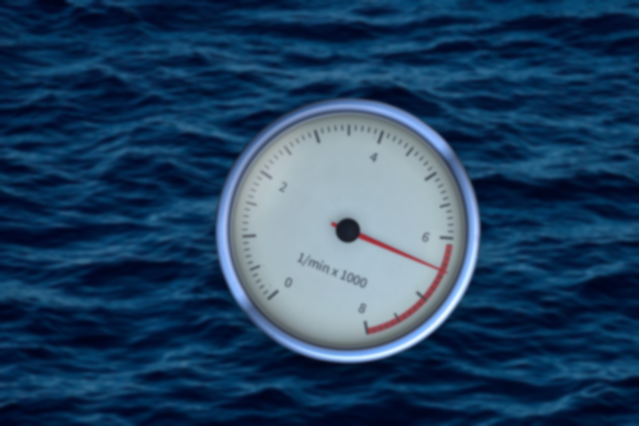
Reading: value=6500 unit=rpm
